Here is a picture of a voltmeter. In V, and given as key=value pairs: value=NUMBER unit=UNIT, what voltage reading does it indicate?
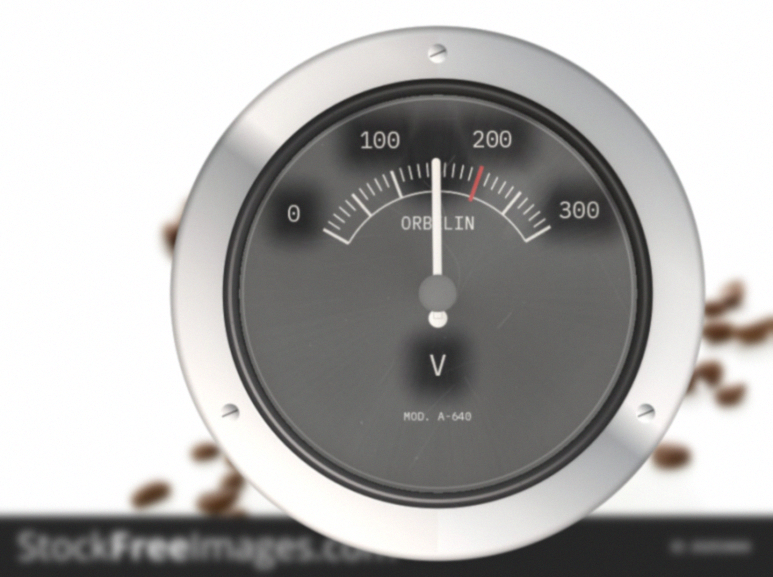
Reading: value=150 unit=V
